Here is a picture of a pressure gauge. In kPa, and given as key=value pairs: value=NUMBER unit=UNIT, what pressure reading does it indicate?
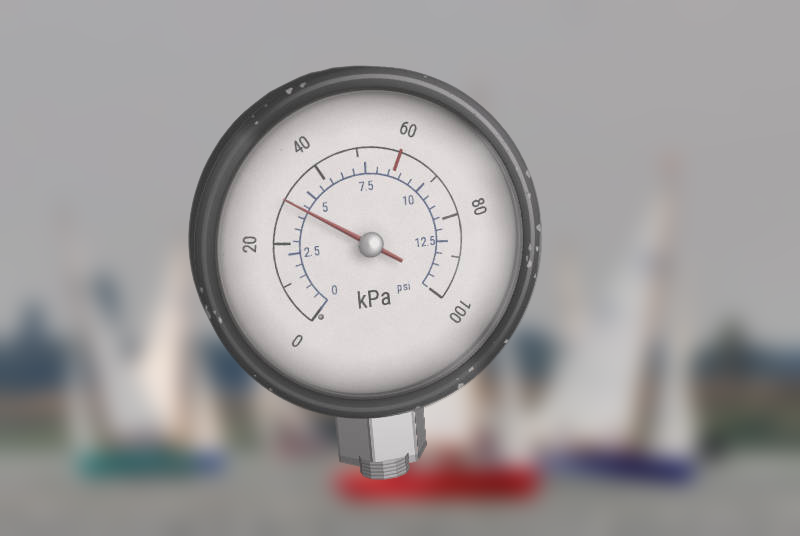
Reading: value=30 unit=kPa
